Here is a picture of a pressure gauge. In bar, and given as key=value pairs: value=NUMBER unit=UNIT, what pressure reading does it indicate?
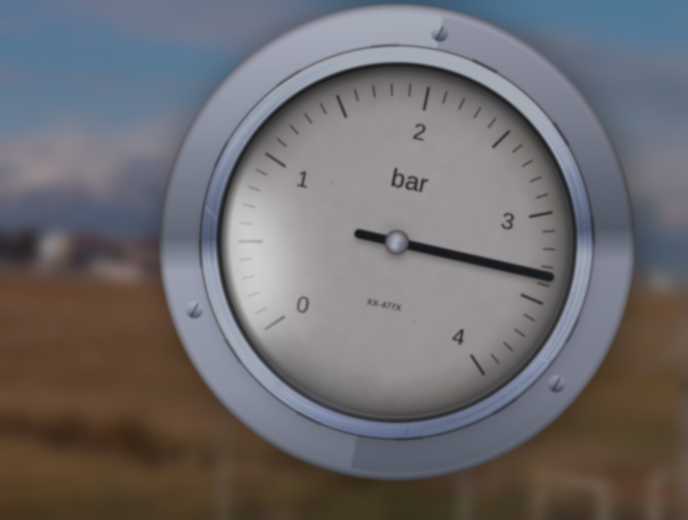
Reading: value=3.35 unit=bar
